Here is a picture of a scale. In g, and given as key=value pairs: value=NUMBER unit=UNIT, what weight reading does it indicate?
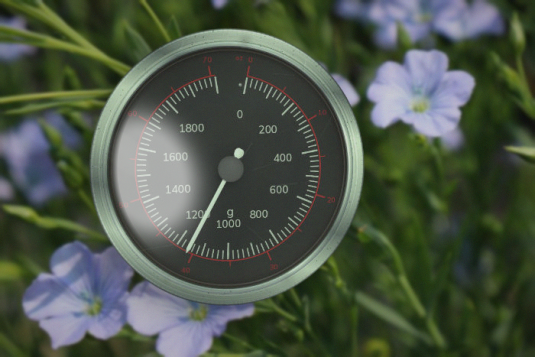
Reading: value=1160 unit=g
